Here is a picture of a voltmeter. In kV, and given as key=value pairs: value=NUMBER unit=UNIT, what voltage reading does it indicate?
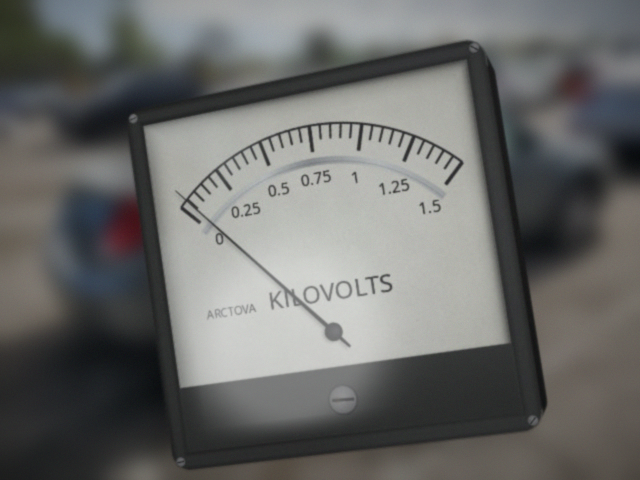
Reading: value=0.05 unit=kV
